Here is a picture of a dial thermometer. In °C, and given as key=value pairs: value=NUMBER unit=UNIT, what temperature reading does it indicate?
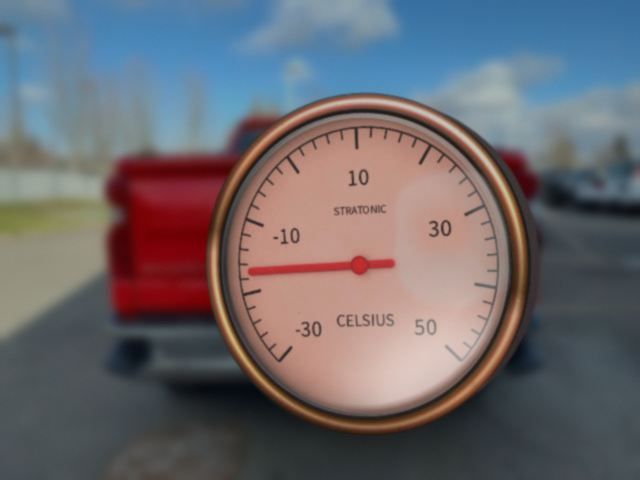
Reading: value=-17 unit=°C
